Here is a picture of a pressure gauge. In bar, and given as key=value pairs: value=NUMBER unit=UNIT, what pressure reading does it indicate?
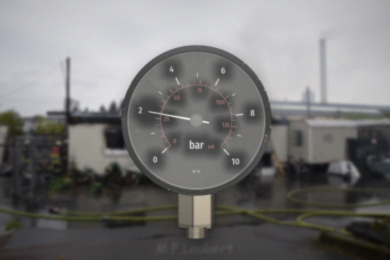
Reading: value=2 unit=bar
